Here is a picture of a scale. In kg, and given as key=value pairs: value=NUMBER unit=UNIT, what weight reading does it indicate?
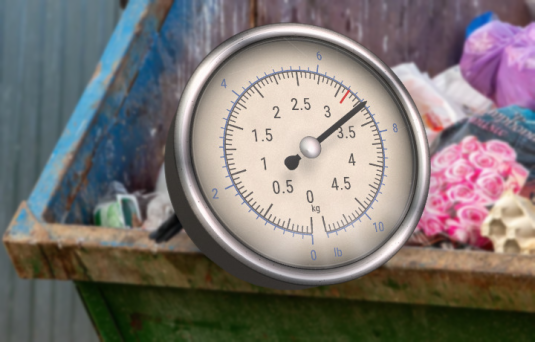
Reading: value=3.3 unit=kg
